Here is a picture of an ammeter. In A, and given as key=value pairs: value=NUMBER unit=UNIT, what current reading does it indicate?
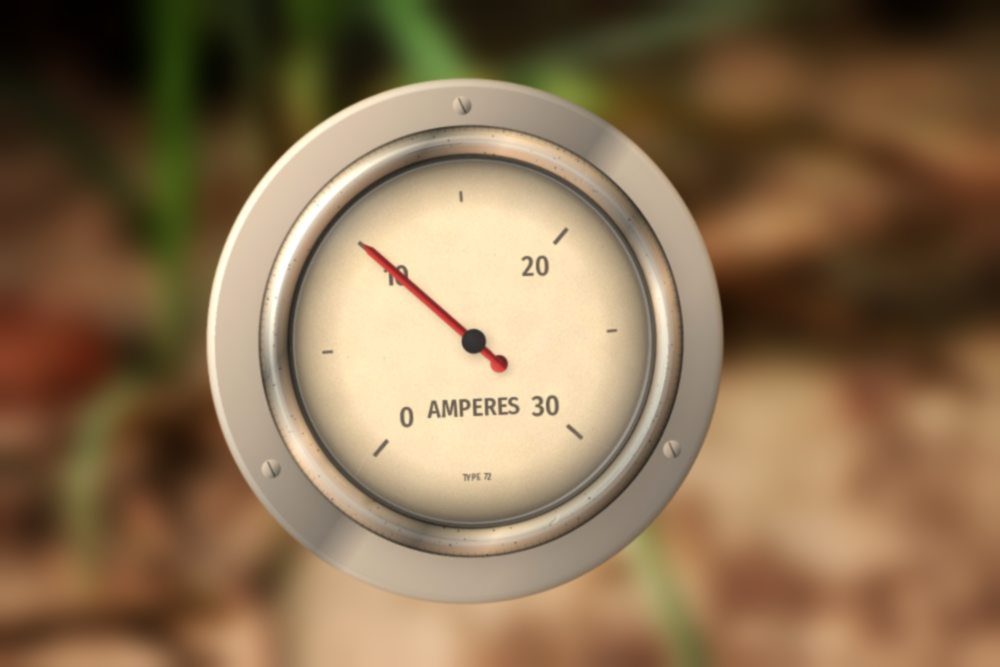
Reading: value=10 unit=A
